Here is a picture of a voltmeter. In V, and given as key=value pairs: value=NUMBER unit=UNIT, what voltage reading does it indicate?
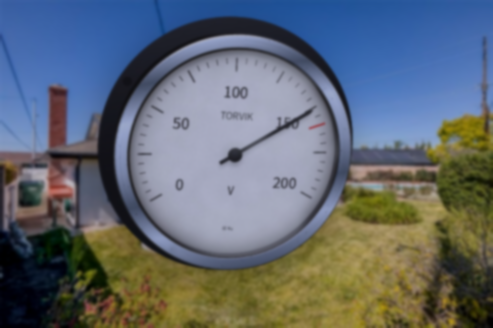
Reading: value=150 unit=V
